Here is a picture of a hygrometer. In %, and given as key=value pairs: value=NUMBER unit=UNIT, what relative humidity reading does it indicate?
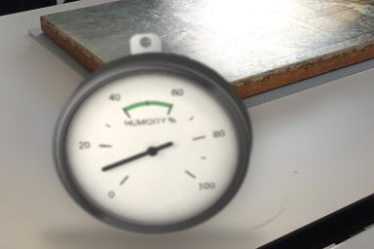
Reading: value=10 unit=%
